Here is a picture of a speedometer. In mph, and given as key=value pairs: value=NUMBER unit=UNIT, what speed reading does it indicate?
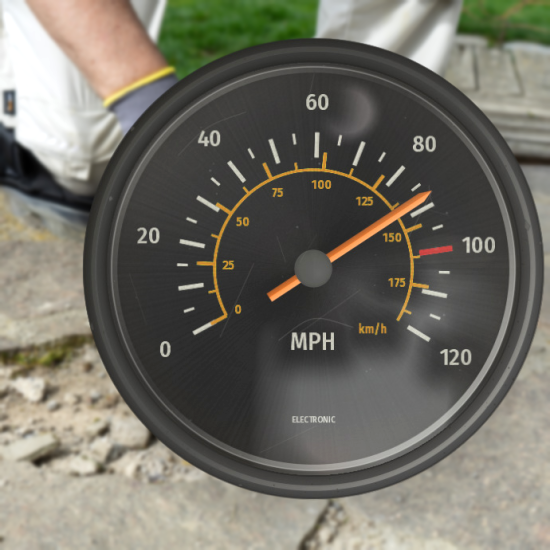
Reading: value=87.5 unit=mph
